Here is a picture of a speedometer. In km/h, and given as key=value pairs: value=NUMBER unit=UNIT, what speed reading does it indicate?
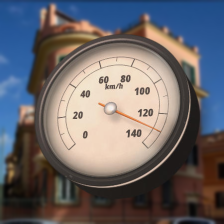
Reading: value=130 unit=km/h
